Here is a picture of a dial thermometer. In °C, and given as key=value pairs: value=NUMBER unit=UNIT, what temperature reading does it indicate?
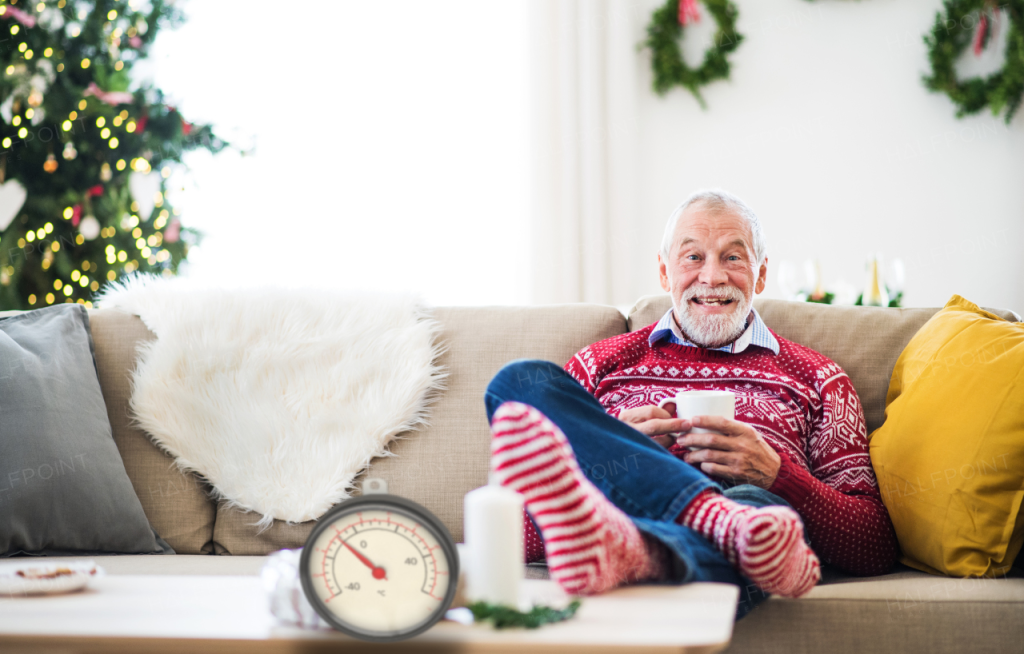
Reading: value=-8 unit=°C
